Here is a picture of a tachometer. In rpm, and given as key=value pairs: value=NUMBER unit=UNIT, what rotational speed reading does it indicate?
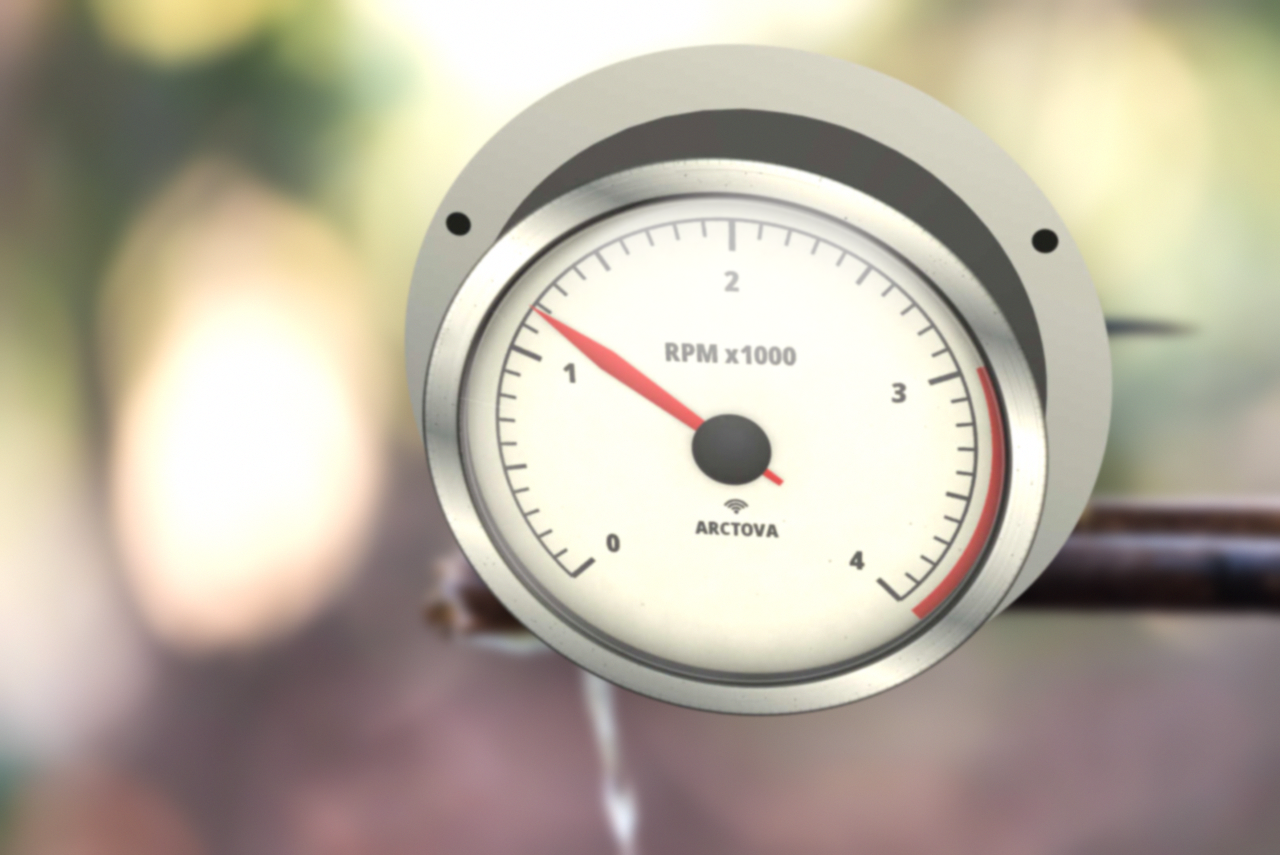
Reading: value=1200 unit=rpm
